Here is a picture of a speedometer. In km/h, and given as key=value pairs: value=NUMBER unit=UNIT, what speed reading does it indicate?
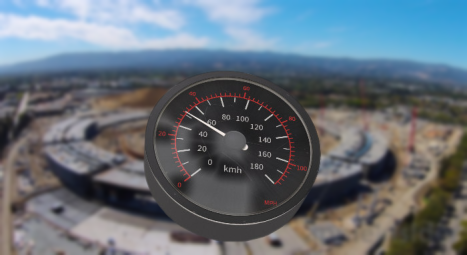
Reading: value=50 unit=km/h
